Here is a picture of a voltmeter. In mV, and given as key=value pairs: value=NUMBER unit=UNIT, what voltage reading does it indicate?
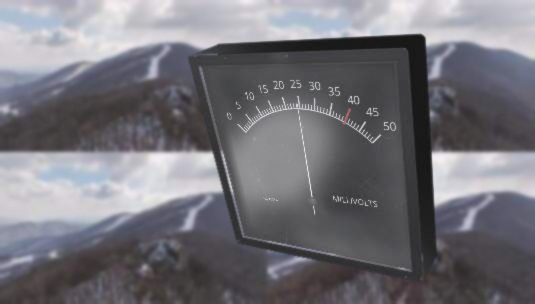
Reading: value=25 unit=mV
